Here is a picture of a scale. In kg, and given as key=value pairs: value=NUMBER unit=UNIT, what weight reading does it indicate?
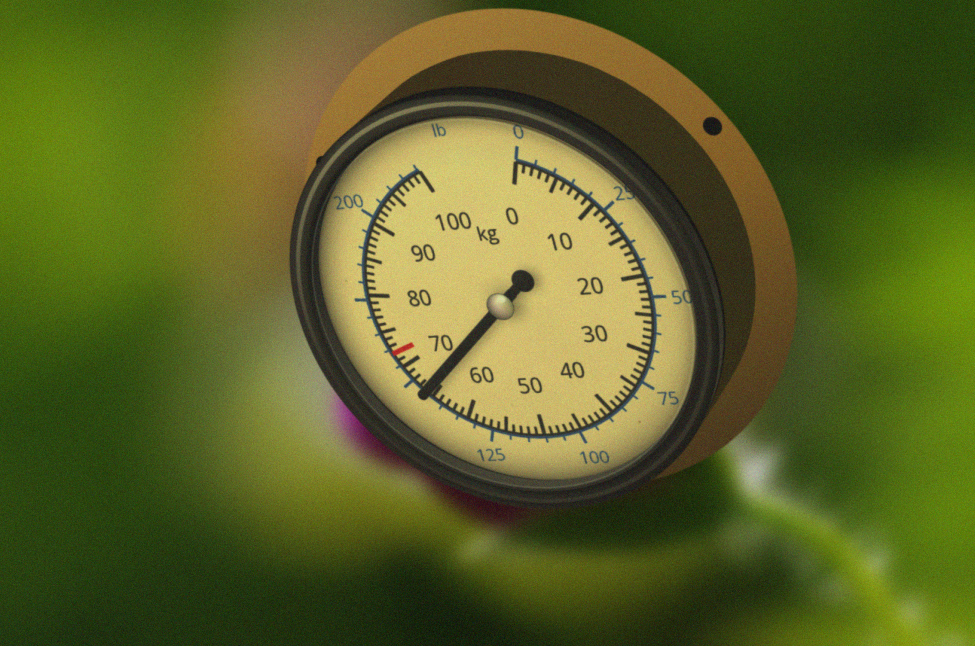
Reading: value=66 unit=kg
